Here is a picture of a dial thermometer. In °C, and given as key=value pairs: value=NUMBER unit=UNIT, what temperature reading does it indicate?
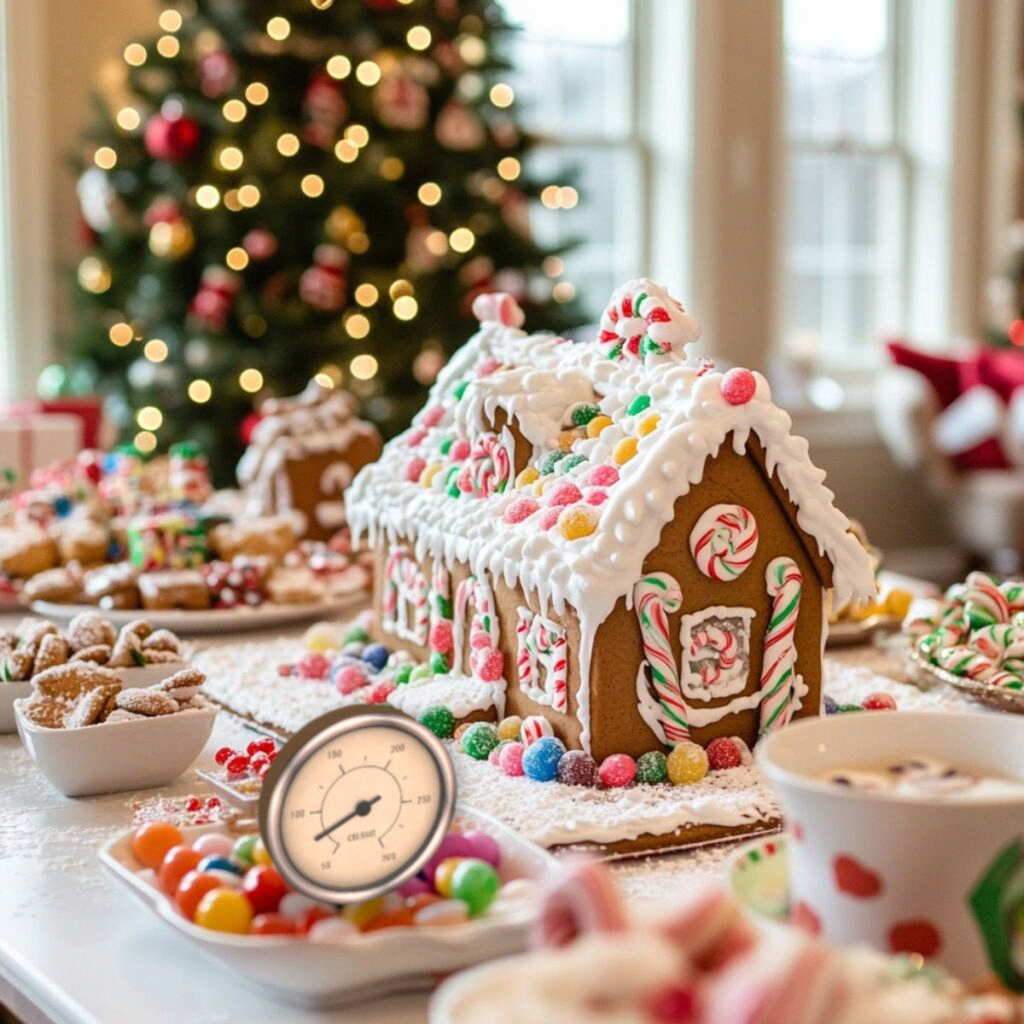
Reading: value=75 unit=°C
